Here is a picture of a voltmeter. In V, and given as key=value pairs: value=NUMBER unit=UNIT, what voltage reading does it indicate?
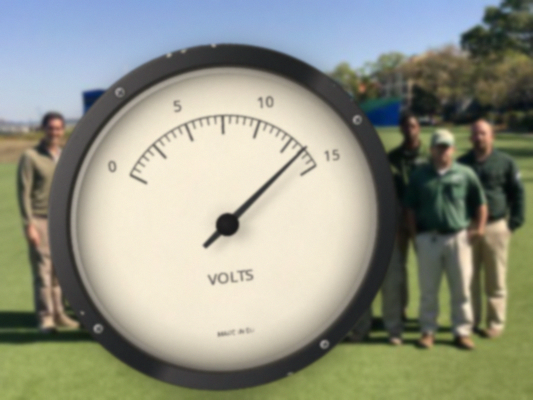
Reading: value=13.5 unit=V
